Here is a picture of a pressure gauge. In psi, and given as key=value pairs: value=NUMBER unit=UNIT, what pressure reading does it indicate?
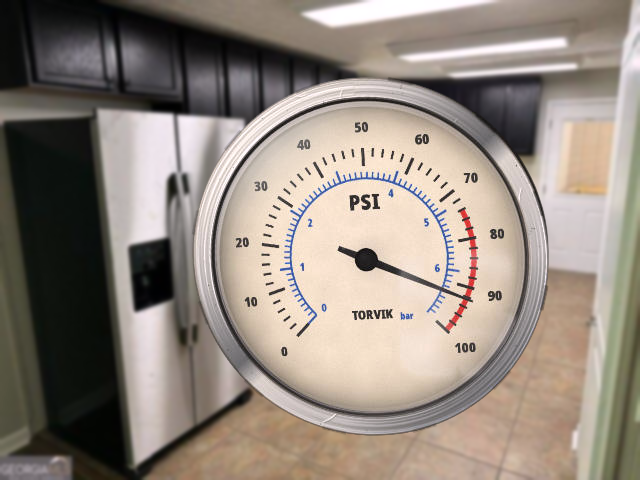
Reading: value=92 unit=psi
